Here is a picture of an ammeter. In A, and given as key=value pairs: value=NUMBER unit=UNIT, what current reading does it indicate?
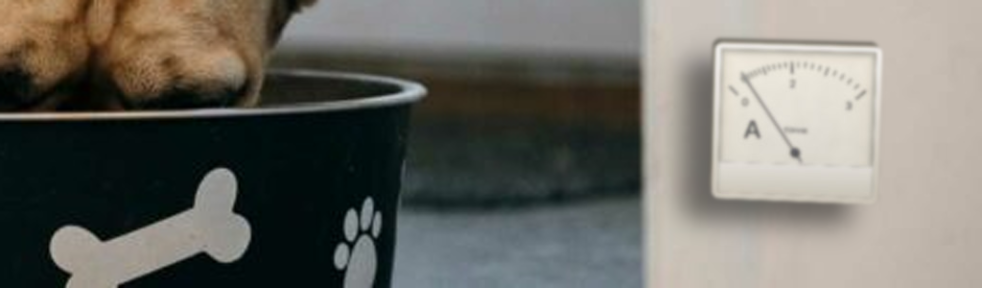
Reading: value=1 unit=A
